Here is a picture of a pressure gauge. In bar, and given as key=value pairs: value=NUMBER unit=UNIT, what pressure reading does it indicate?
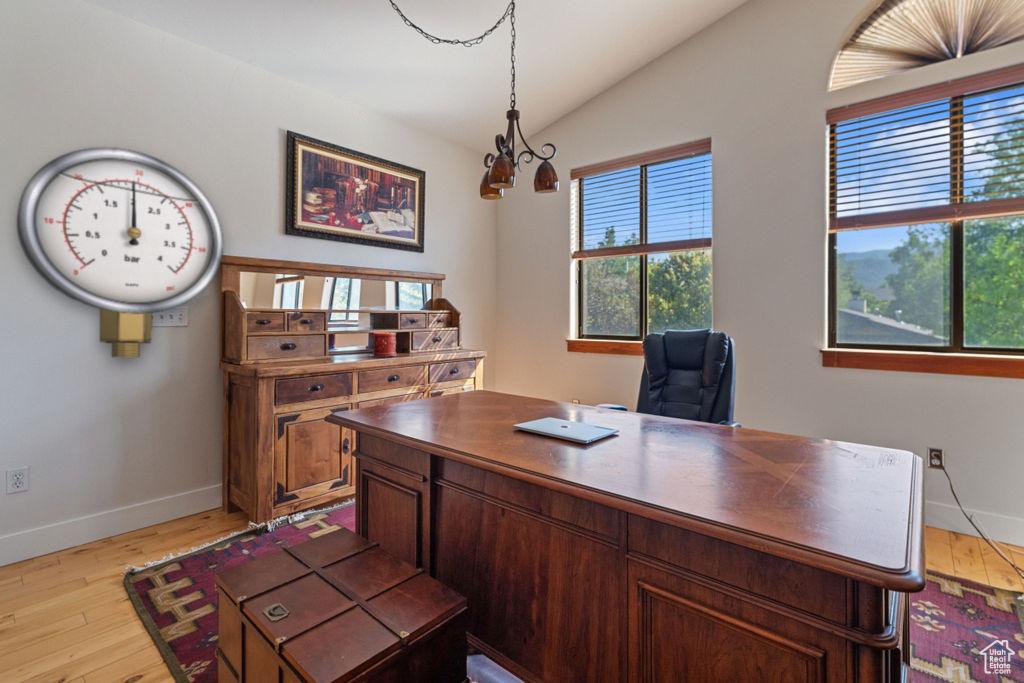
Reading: value=2 unit=bar
